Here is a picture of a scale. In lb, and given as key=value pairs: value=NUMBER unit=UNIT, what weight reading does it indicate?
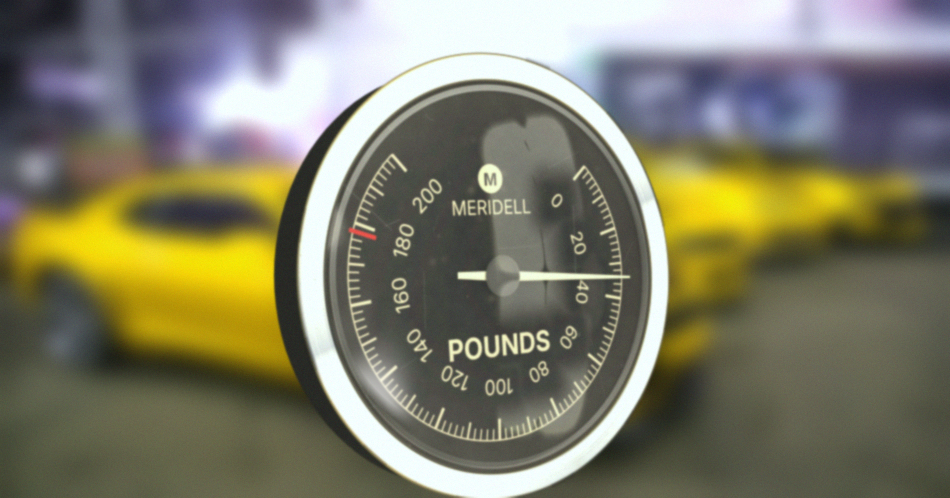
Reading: value=34 unit=lb
